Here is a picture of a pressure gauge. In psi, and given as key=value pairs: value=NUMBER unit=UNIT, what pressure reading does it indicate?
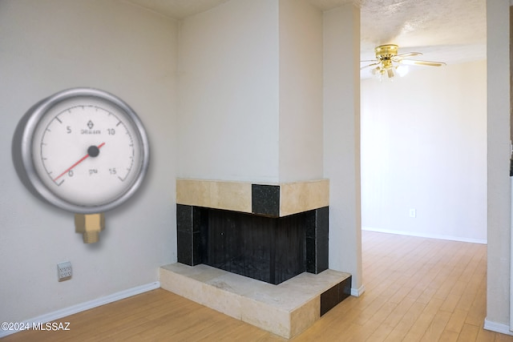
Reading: value=0.5 unit=psi
